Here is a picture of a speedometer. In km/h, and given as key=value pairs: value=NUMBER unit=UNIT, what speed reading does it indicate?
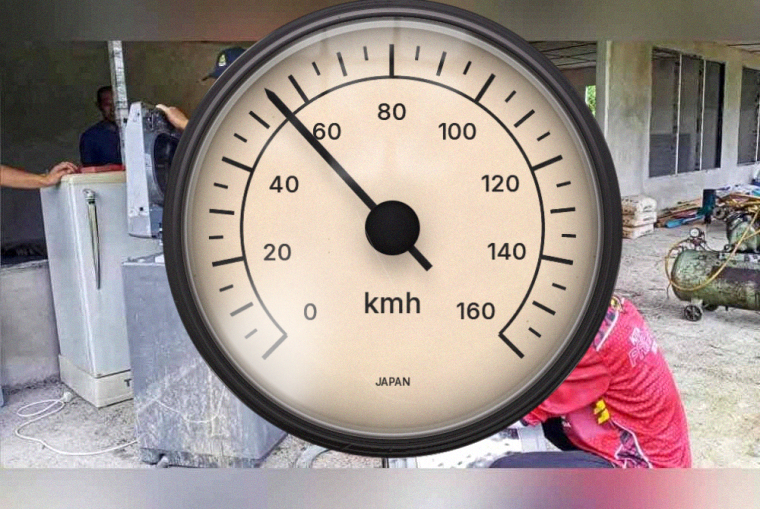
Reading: value=55 unit=km/h
